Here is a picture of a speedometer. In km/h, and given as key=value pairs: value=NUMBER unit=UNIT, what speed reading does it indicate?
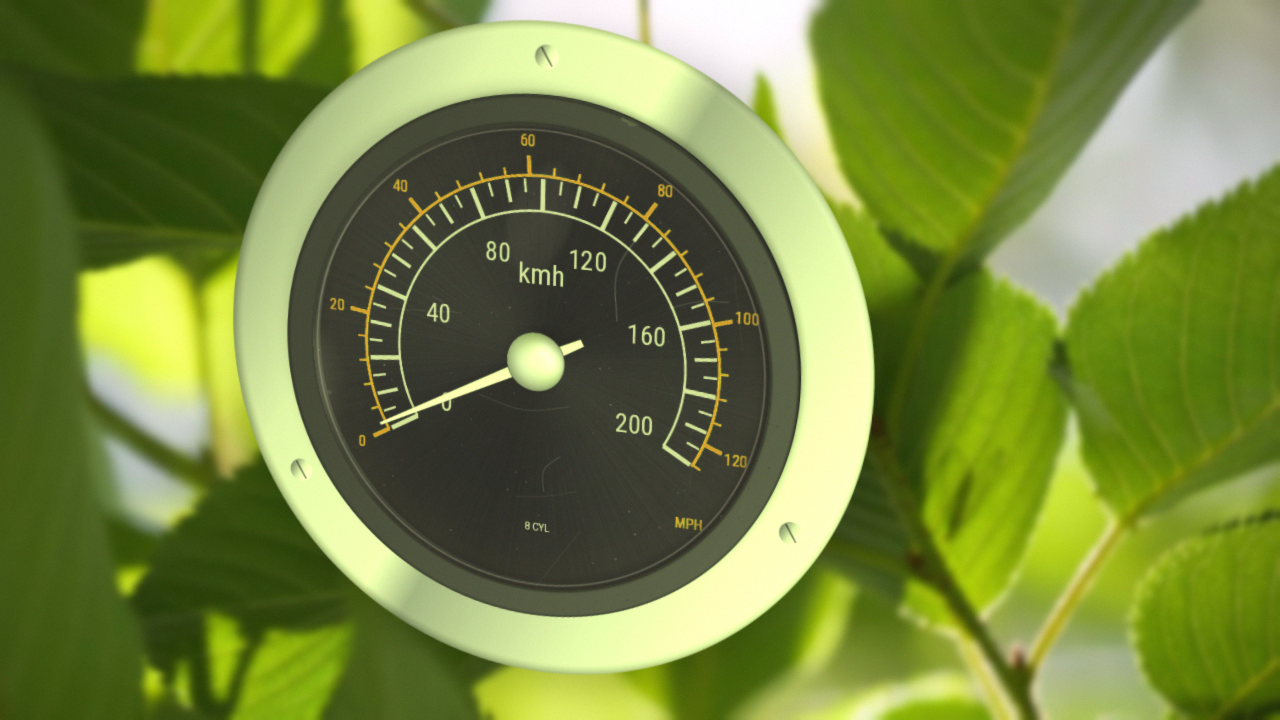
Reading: value=2.5 unit=km/h
